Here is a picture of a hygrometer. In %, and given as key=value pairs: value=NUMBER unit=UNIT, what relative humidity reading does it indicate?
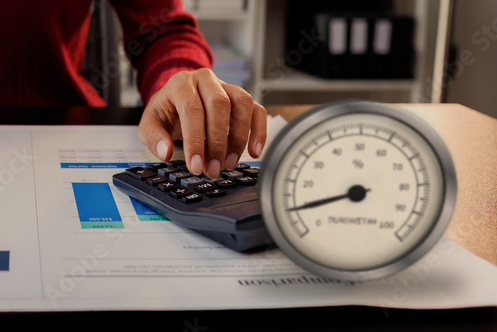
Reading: value=10 unit=%
